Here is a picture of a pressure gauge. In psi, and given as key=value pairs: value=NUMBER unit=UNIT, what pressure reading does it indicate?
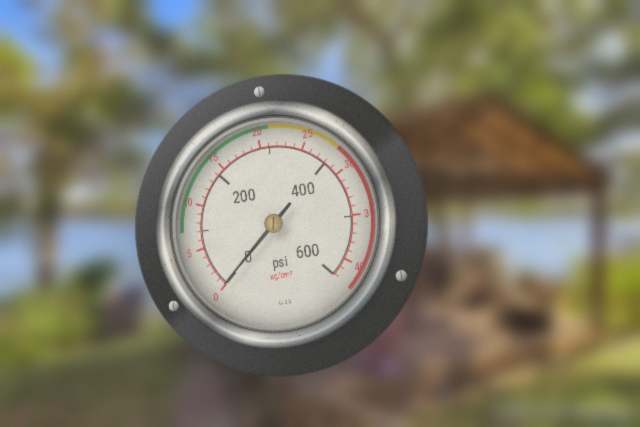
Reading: value=0 unit=psi
